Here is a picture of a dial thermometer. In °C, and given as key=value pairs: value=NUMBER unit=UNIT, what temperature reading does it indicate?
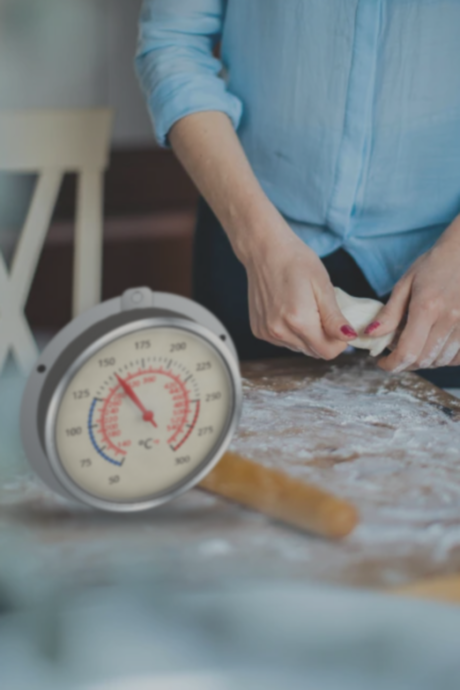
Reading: value=150 unit=°C
